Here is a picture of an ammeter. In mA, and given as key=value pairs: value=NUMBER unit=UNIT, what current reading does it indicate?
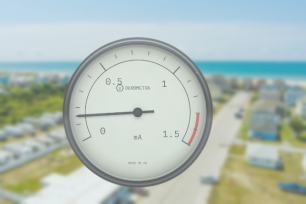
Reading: value=0.15 unit=mA
